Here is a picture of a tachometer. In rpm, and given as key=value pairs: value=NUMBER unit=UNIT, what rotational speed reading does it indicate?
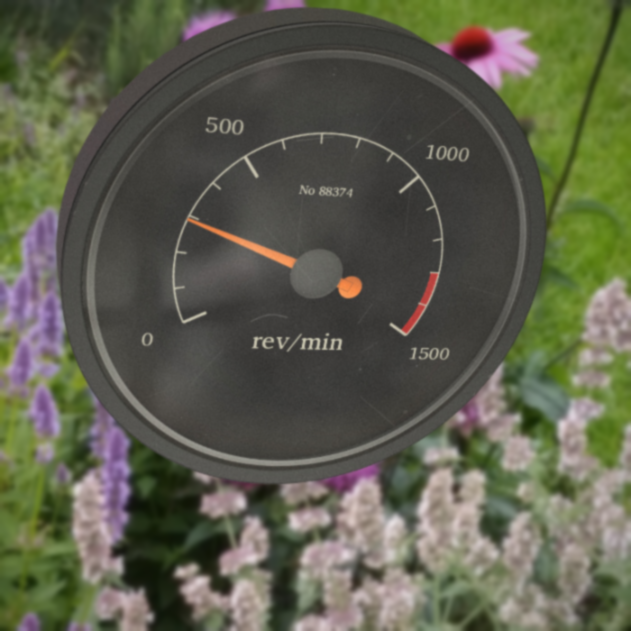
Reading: value=300 unit=rpm
